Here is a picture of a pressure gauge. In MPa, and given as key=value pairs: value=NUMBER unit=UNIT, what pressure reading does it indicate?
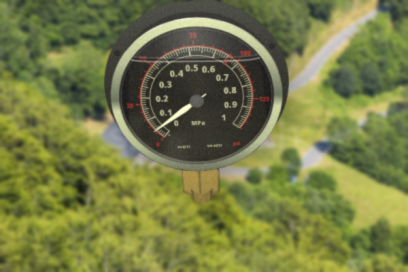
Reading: value=0.05 unit=MPa
